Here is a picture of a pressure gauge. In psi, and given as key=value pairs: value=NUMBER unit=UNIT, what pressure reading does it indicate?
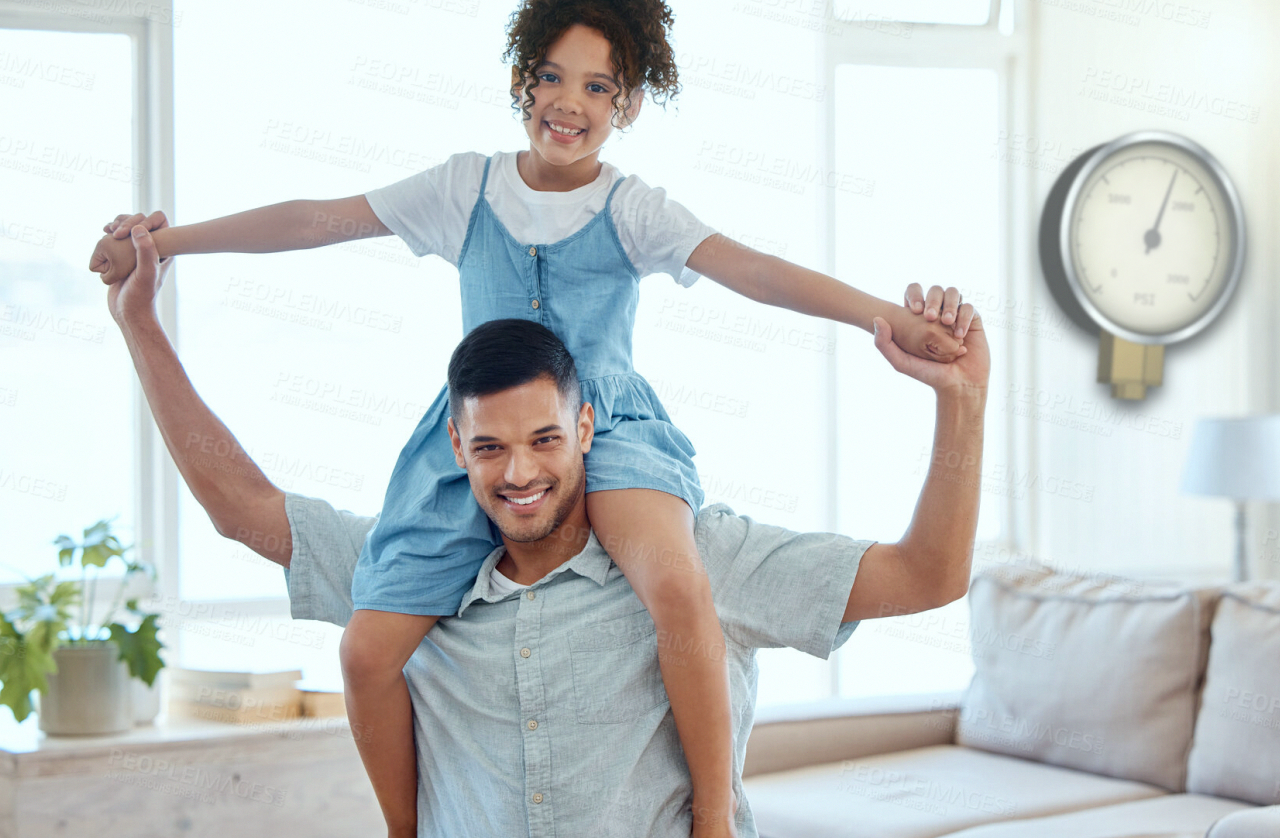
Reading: value=1700 unit=psi
